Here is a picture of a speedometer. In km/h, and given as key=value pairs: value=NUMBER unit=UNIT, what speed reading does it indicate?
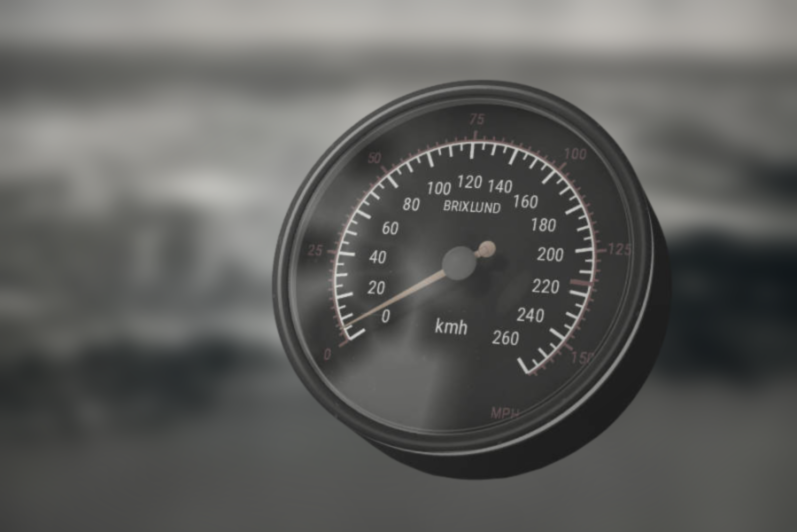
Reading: value=5 unit=km/h
